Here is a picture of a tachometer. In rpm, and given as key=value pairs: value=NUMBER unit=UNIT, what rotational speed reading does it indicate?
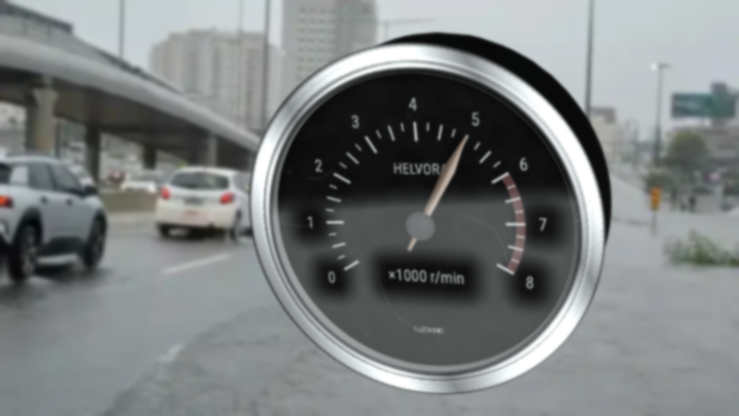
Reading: value=5000 unit=rpm
